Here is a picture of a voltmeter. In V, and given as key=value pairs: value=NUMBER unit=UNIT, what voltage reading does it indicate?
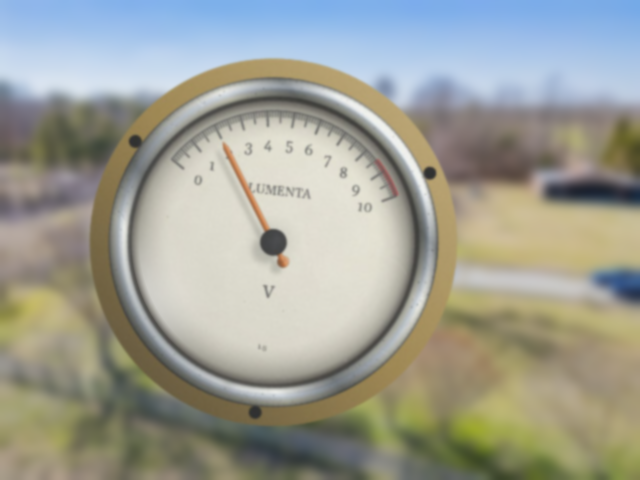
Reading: value=2 unit=V
